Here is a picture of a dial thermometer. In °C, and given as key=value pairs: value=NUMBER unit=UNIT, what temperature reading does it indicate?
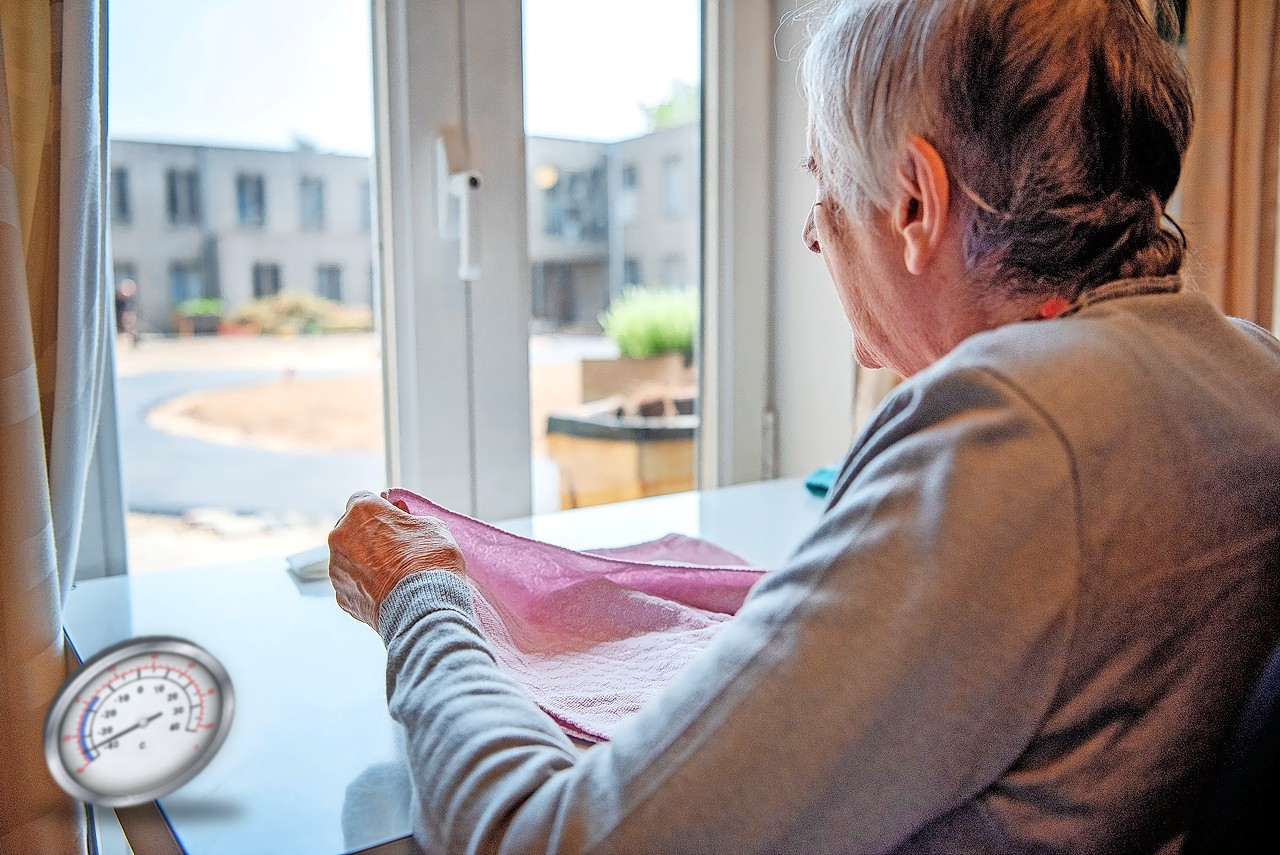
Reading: value=-35 unit=°C
